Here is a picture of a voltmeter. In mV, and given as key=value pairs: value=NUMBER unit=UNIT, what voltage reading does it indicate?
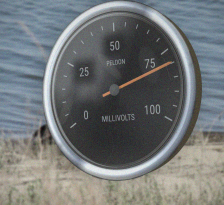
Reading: value=80 unit=mV
